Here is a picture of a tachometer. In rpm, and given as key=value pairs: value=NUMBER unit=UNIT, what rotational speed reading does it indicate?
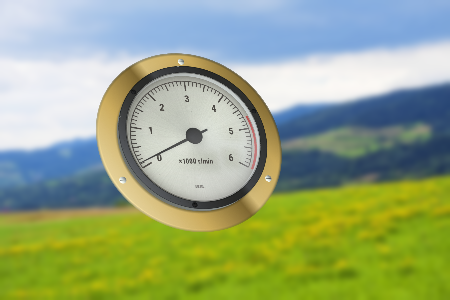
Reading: value=100 unit=rpm
